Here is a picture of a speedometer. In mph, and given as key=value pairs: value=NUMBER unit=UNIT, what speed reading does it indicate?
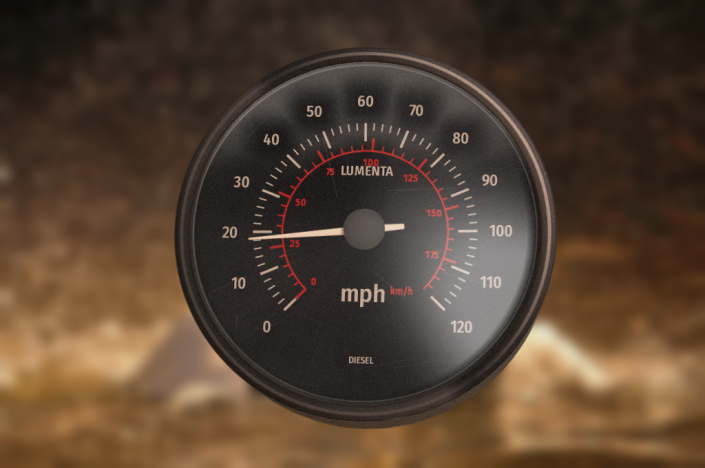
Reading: value=18 unit=mph
